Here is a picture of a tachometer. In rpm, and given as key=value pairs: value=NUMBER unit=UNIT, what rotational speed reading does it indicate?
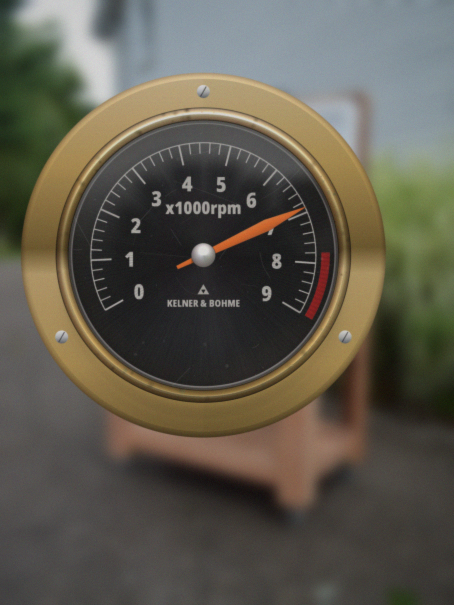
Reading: value=6900 unit=rpm
